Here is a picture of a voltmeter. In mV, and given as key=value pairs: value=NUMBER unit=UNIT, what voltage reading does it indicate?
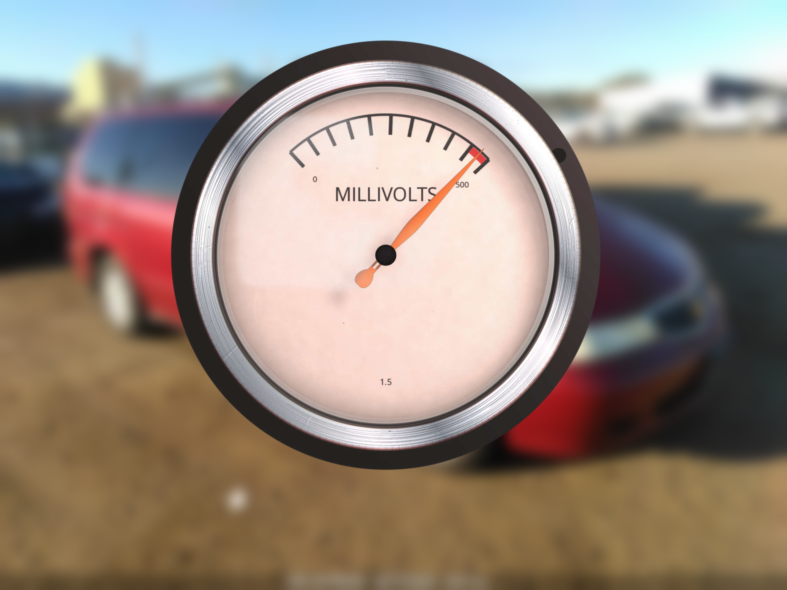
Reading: value=475 unit=mV
